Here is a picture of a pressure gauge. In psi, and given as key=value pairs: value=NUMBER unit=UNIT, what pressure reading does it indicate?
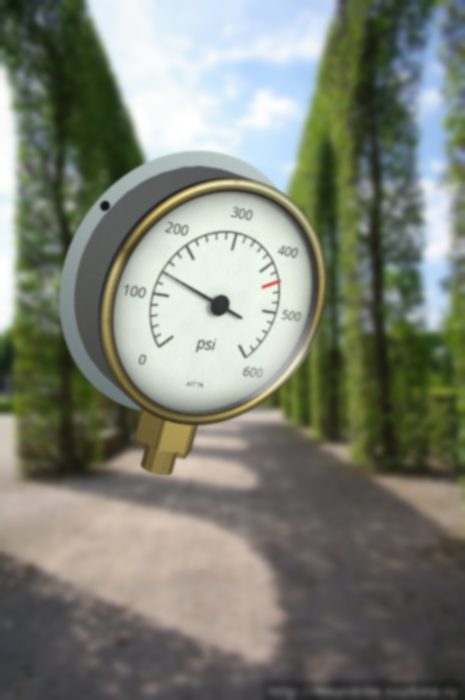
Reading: value=140 unit=psi
